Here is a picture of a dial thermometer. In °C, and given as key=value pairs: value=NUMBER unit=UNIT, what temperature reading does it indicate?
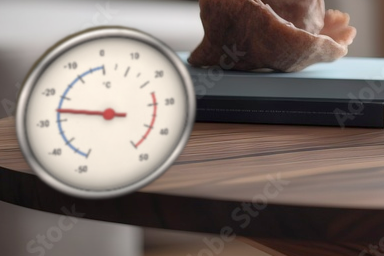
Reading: value=-25 unit=°C
